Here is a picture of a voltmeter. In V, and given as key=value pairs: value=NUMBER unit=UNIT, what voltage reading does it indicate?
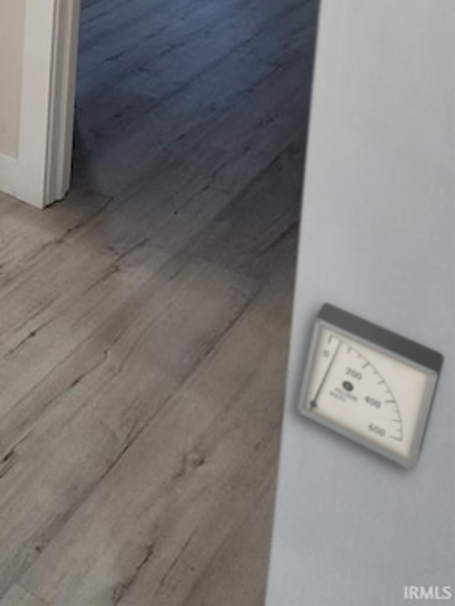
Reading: value=50 unit=V
